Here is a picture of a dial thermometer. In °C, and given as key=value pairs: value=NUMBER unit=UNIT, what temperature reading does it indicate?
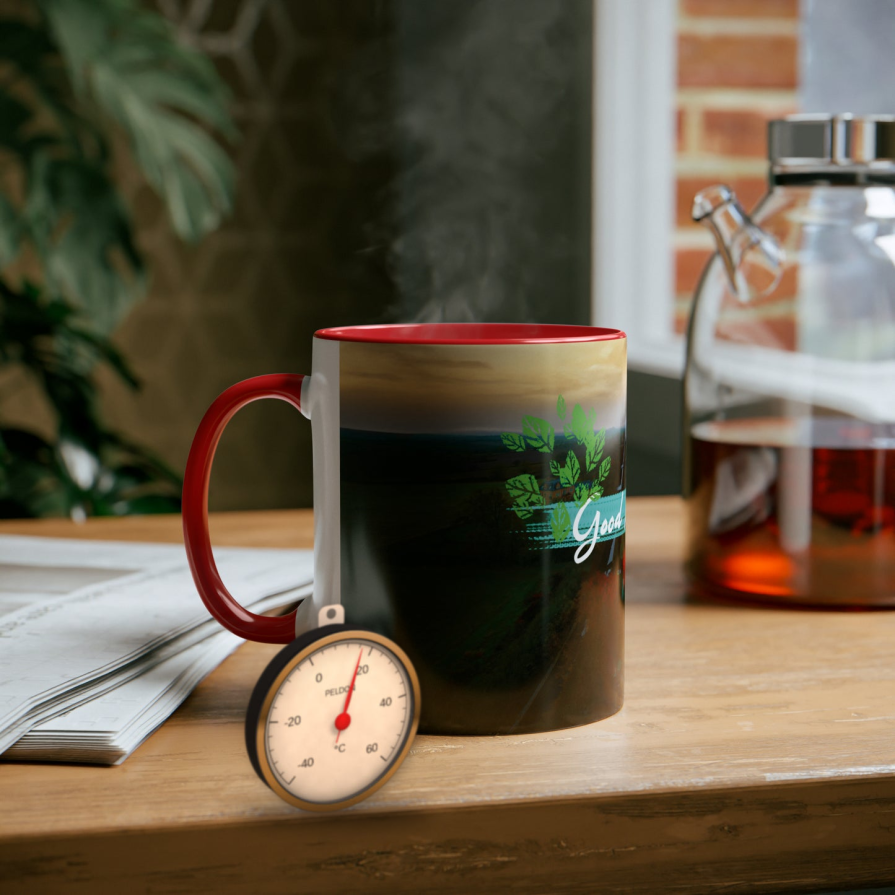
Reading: value=16 unit=°C
